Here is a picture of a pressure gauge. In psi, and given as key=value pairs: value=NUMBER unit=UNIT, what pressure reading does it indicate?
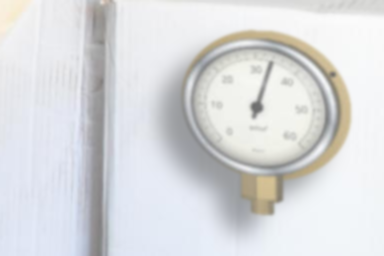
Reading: value=34 unit=psi
